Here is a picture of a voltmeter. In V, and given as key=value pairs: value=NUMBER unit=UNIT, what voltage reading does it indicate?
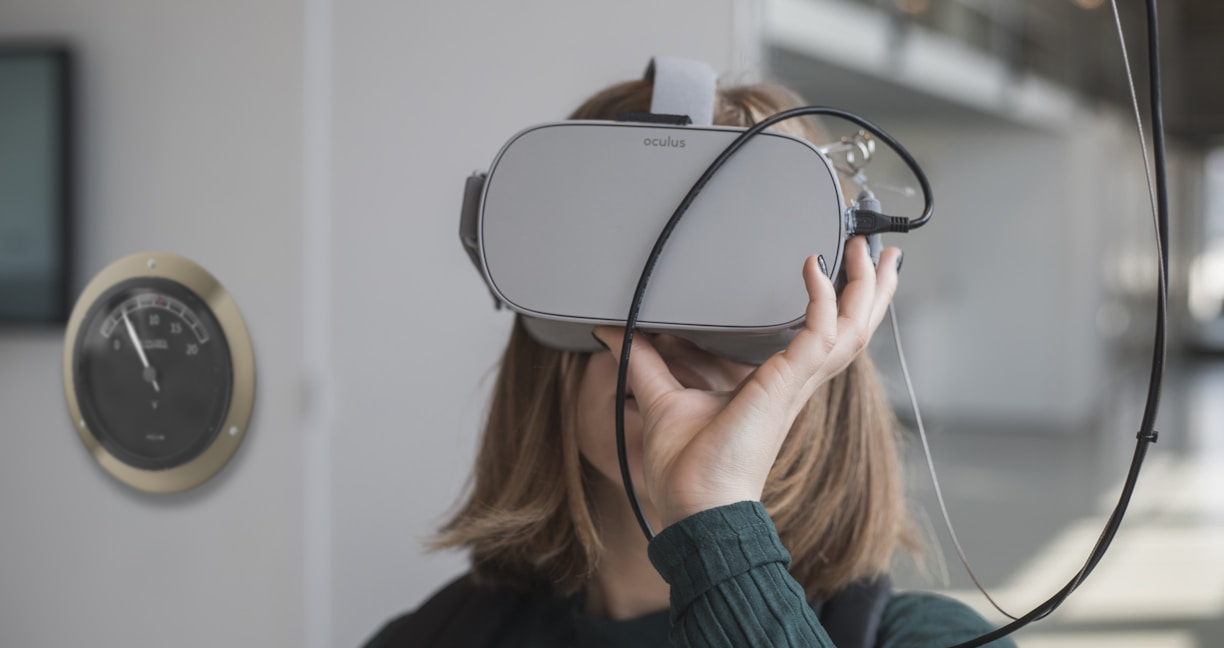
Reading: value=5 unit=V
